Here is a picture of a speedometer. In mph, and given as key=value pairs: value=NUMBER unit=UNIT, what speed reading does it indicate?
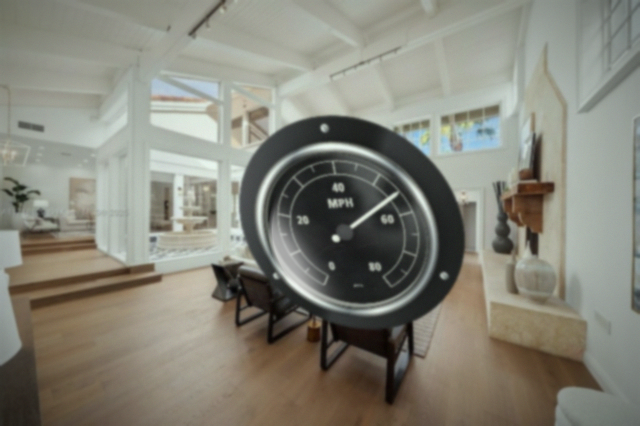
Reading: value=55 unit=mph
